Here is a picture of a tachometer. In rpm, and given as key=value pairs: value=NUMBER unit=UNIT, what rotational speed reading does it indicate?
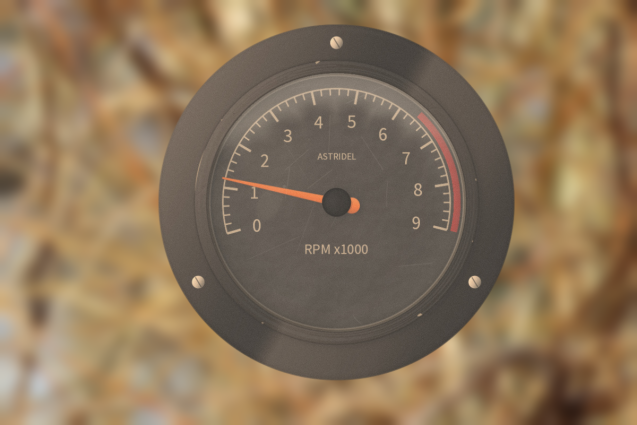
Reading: value=1200 unit=rpm
